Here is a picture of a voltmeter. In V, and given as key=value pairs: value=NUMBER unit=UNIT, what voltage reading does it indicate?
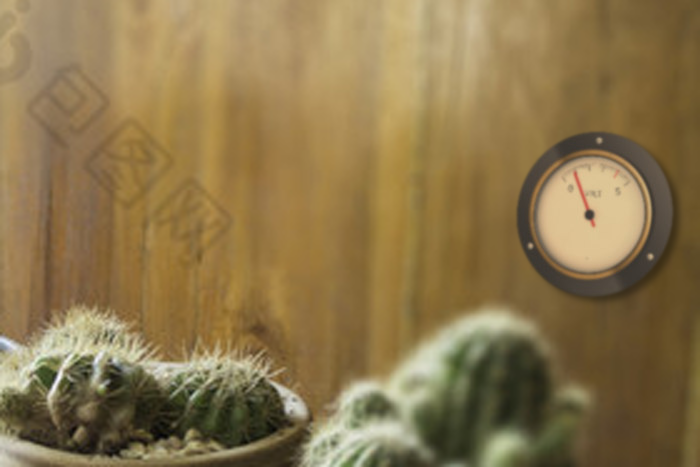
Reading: value=1 unit=V
